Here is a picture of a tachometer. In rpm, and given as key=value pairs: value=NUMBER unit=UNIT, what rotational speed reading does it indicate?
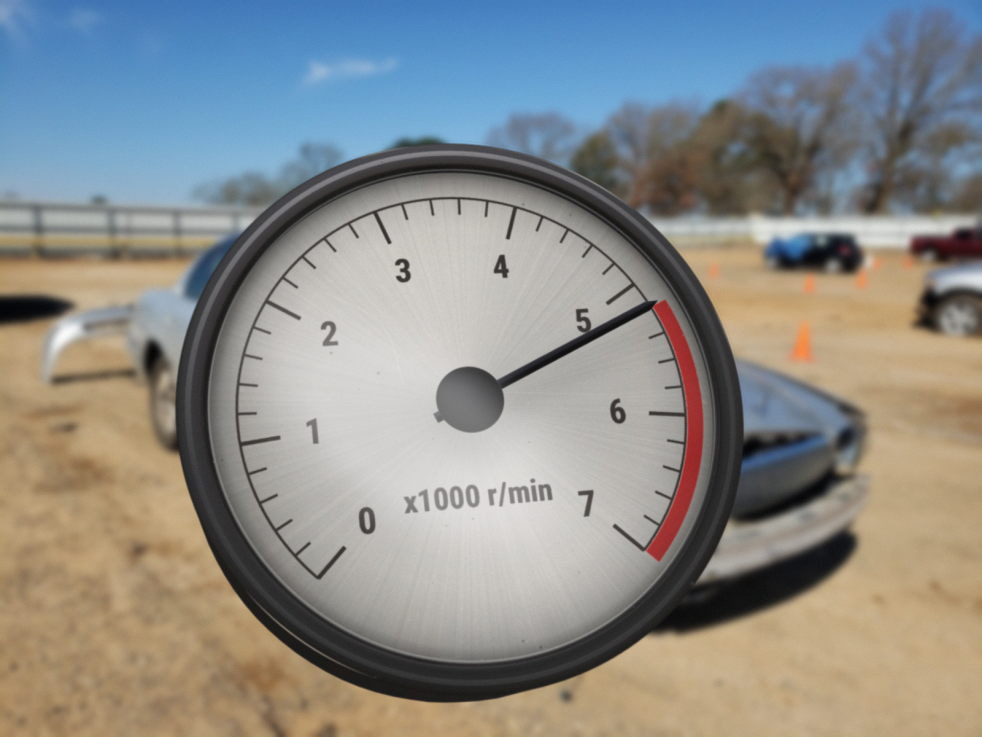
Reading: value=5200 unit=rpm
